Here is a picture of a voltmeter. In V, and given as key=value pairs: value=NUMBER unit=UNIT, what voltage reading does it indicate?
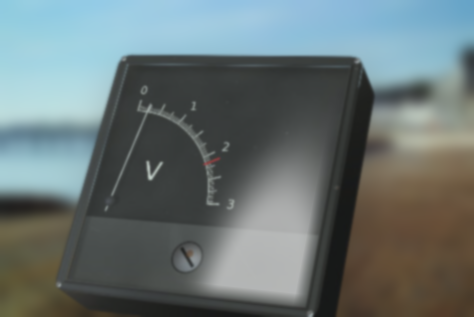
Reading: value=0.25 unit=V
